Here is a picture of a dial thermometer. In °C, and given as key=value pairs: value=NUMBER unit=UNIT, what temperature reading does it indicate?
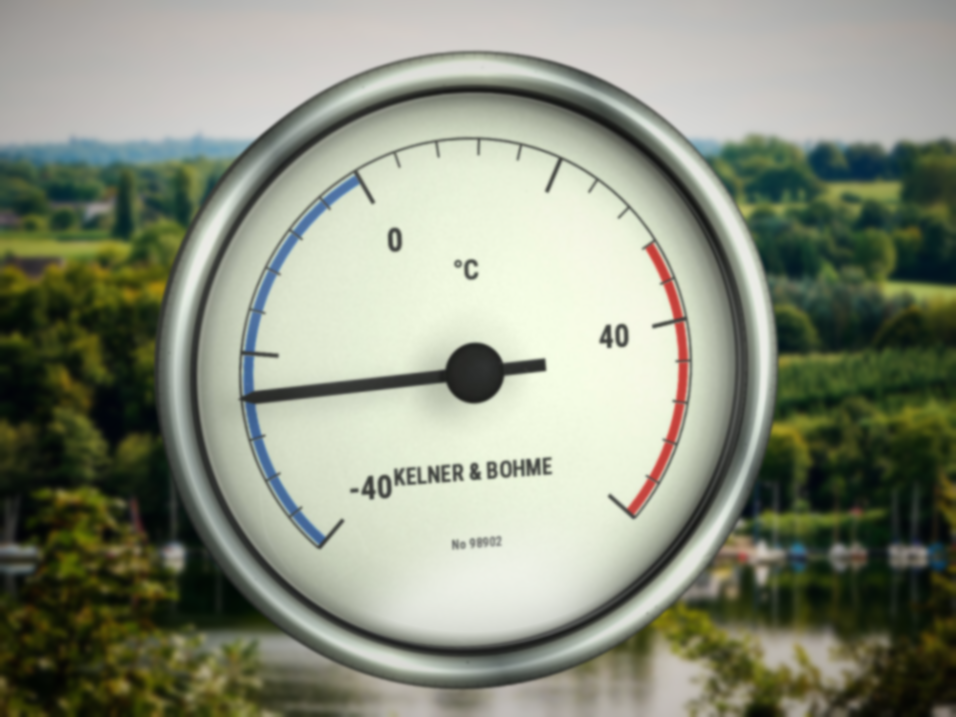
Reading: value=-24 unit=°C
